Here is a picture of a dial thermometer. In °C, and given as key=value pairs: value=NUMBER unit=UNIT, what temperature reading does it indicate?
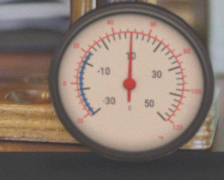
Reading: value=10 unit=°C
